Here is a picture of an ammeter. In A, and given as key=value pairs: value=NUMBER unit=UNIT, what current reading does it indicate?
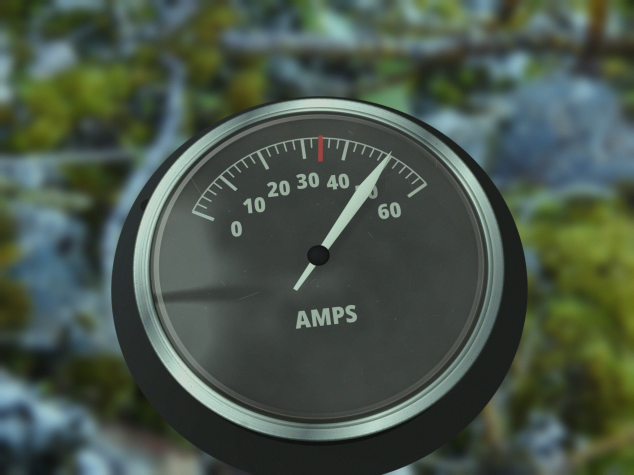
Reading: value=50 unit=A
